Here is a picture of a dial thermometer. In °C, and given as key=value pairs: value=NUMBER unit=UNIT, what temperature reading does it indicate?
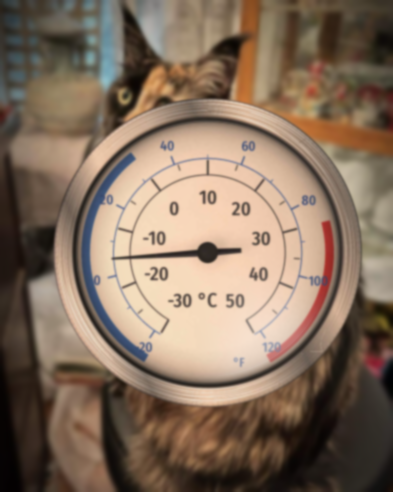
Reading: value=-15 unit=°C
